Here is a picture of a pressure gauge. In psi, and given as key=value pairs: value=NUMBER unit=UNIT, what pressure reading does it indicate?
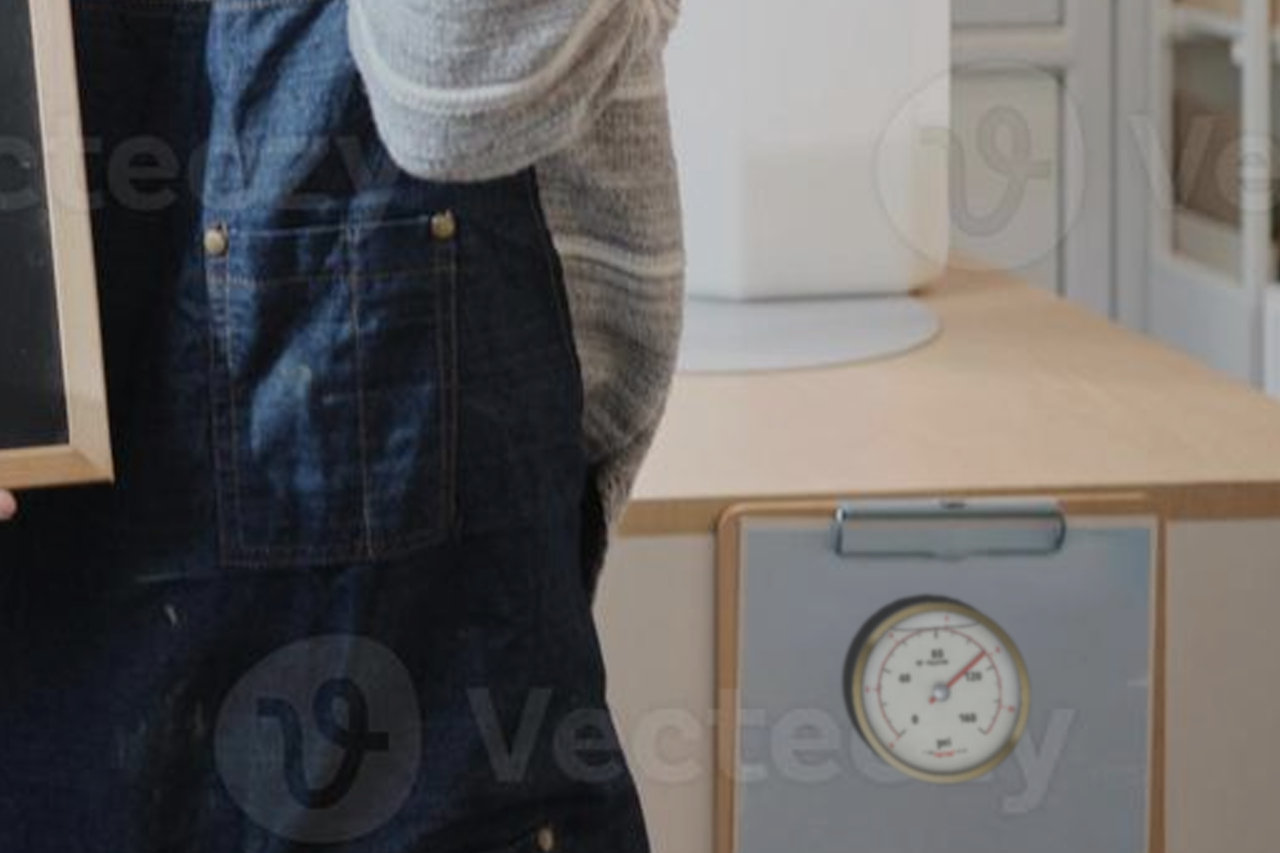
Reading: value=110 unit=psi
